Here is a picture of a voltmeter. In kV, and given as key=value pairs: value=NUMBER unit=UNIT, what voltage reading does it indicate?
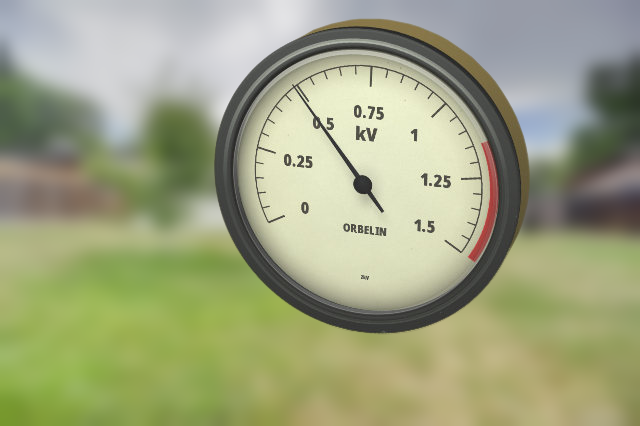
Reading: value=0.5 unit=kV
